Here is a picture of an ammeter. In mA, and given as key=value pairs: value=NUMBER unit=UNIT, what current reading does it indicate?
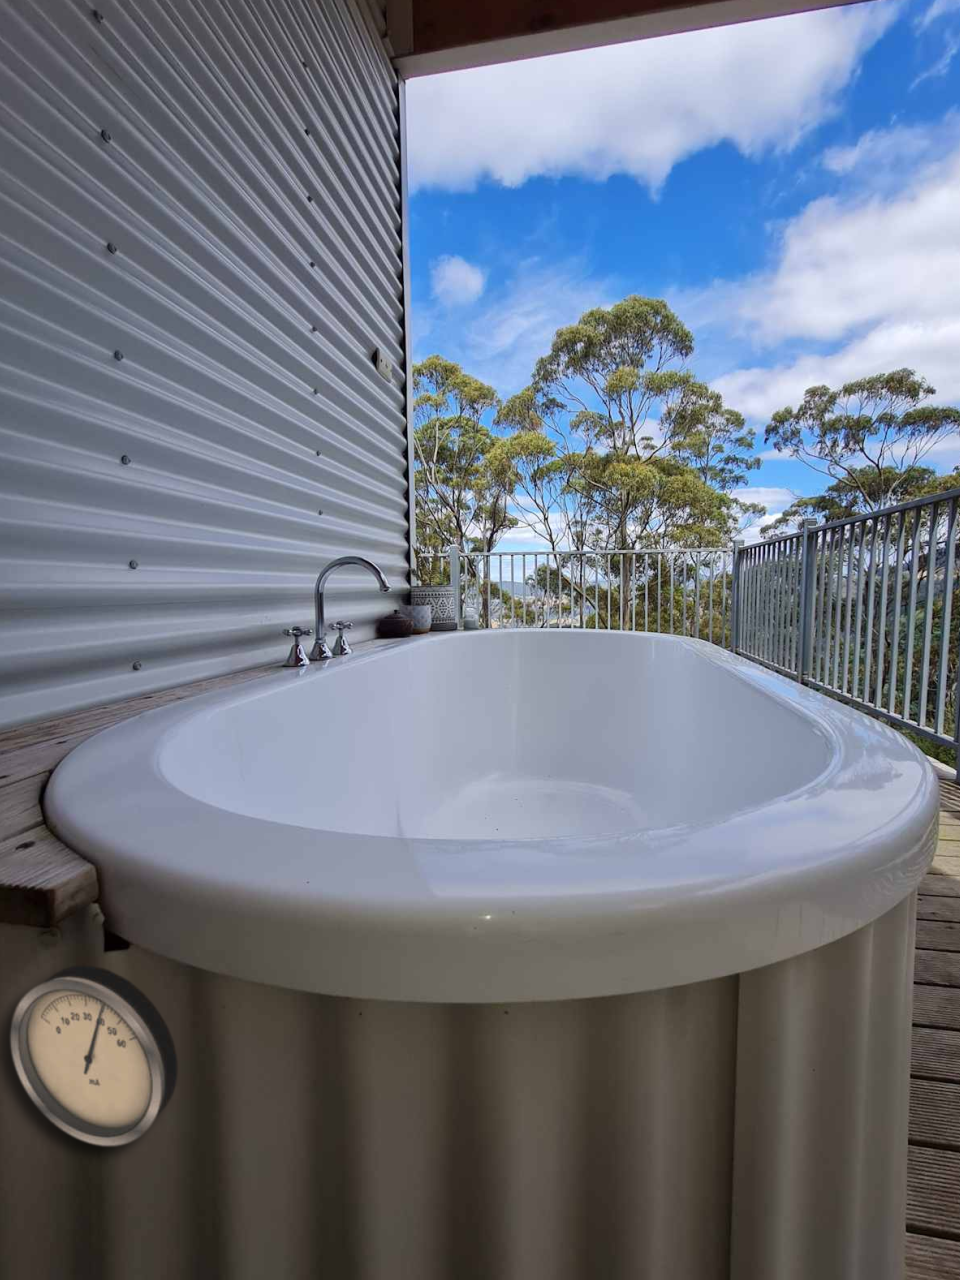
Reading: value=40 unit=mA
